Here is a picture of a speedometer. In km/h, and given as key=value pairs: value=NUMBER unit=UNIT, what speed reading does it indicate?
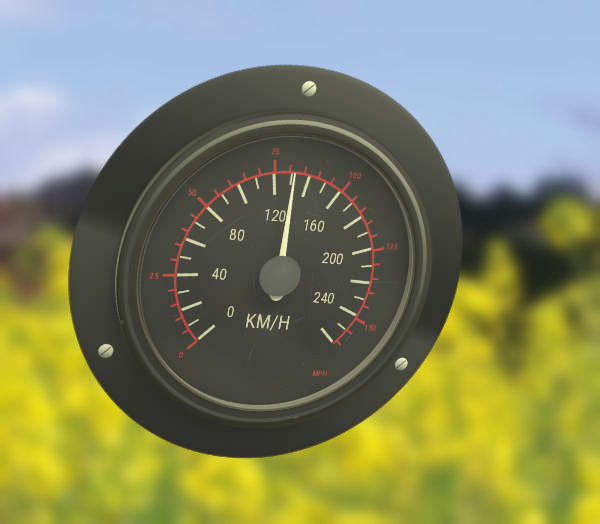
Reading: value=130 unit=km/h
